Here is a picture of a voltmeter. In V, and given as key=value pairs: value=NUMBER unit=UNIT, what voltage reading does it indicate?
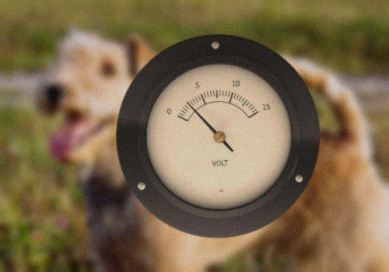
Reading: value=2.5 unit=V
